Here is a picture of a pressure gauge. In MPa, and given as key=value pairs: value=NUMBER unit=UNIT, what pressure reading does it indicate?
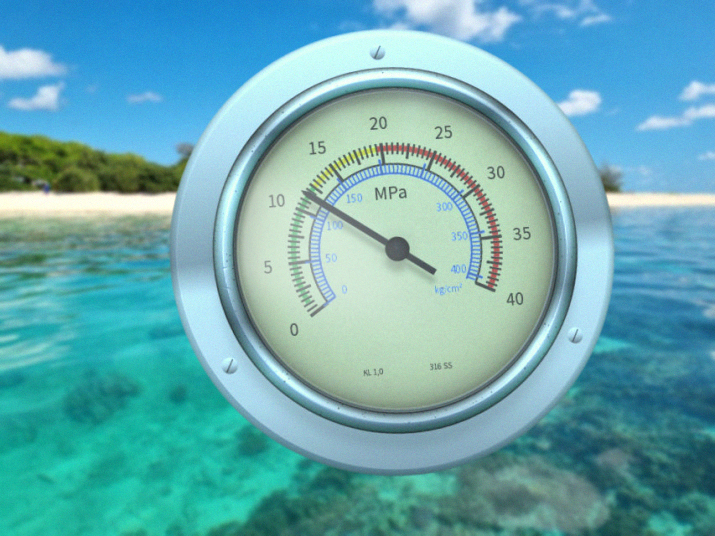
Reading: value=11.5 unit=MPa
